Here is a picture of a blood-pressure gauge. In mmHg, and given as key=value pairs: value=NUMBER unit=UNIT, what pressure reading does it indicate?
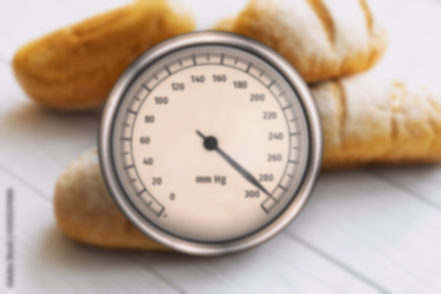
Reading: value=290 unit=mmHg
